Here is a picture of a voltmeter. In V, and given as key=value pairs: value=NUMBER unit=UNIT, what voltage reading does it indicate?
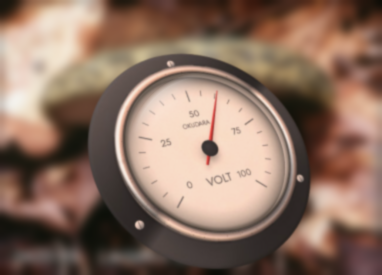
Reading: value=60 unit=V
